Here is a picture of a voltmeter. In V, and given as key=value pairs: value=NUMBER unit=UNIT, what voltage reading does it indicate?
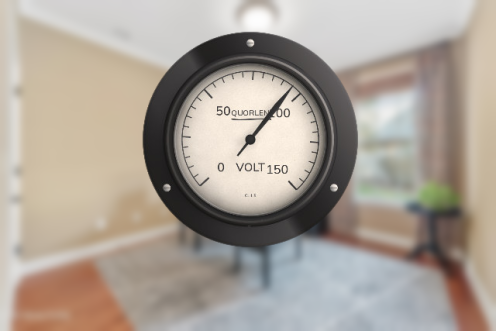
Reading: value=95 unit=V
